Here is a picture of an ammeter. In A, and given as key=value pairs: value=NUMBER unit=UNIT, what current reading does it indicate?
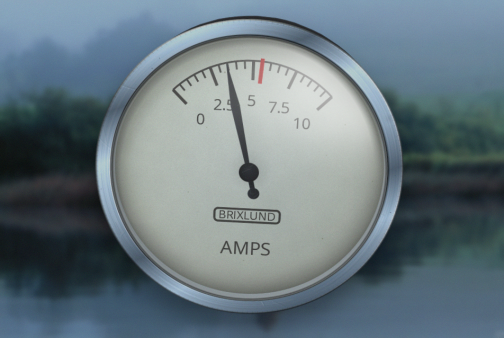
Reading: value=3.5 unit=A
